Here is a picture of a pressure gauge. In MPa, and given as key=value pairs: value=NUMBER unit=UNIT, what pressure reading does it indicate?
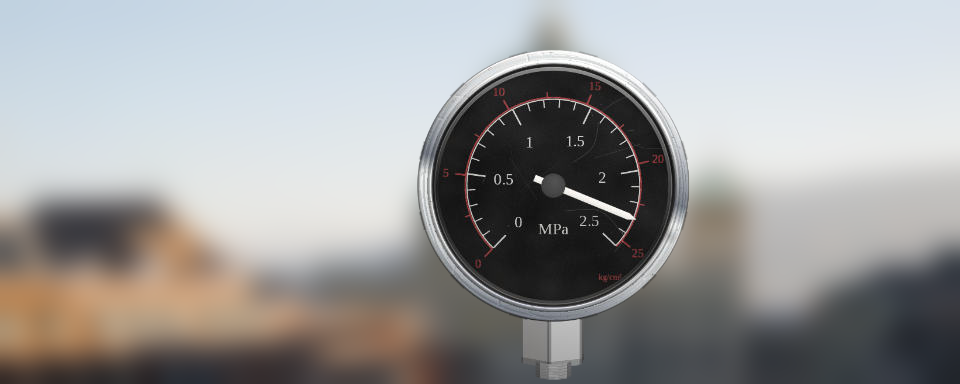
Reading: value=2.3 unit=MPa
